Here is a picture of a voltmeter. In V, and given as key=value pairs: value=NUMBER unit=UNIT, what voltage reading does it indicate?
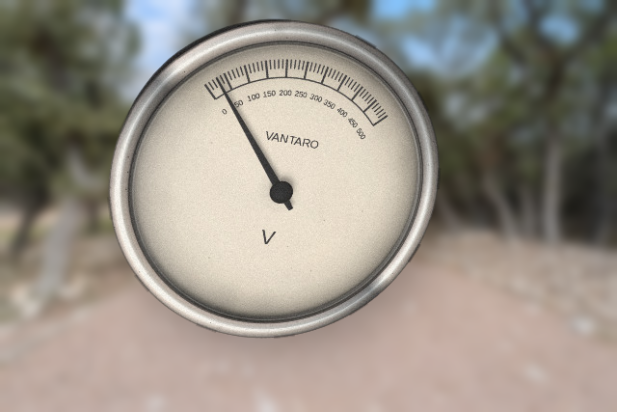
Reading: value=30 unit=V
